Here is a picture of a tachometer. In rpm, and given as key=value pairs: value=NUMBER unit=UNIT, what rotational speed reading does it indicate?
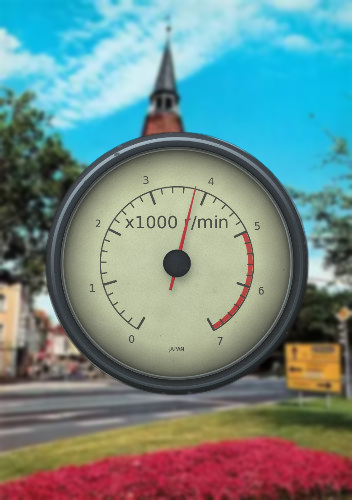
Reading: value=3800 unit=rpm
